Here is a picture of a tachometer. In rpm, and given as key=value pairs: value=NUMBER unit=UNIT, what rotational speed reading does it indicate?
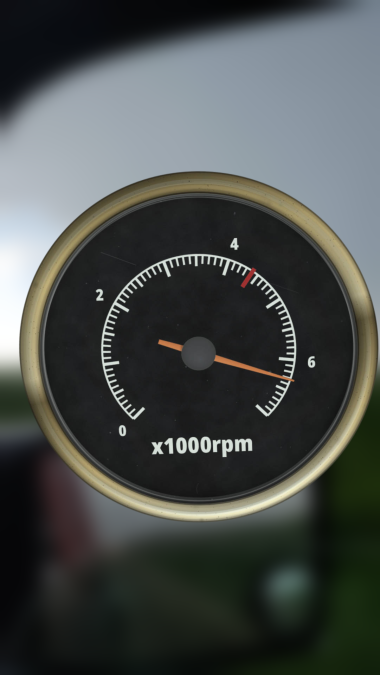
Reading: value=6300 unit=rpm
